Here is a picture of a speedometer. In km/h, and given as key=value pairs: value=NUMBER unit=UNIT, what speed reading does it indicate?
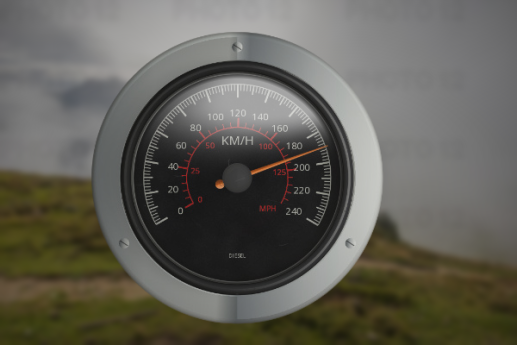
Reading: value=190 unit=km/h
